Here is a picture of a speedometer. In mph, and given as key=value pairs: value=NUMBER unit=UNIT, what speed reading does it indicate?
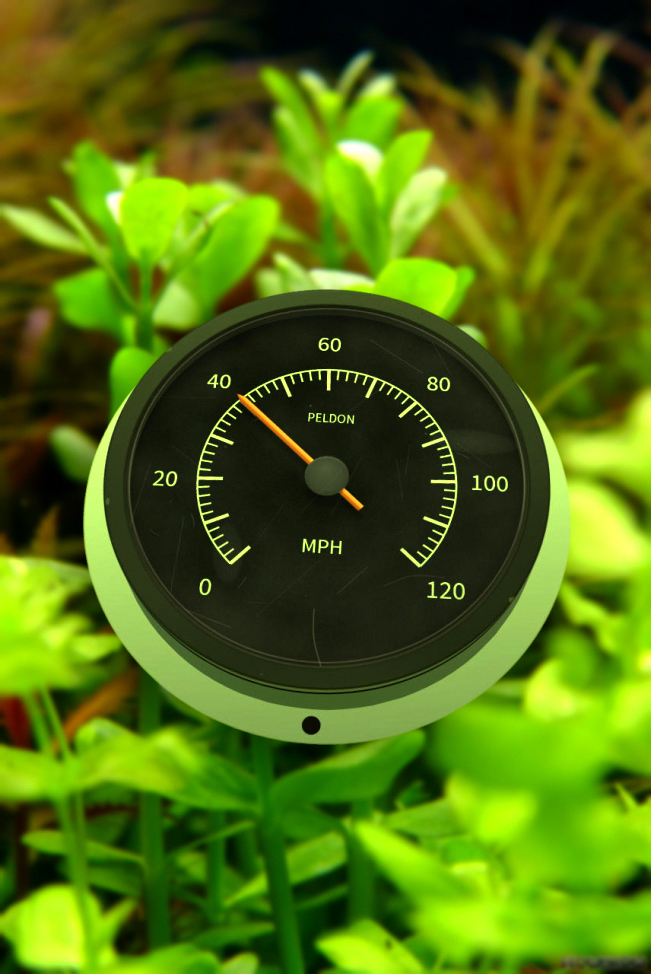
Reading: value=40 unit=mph
